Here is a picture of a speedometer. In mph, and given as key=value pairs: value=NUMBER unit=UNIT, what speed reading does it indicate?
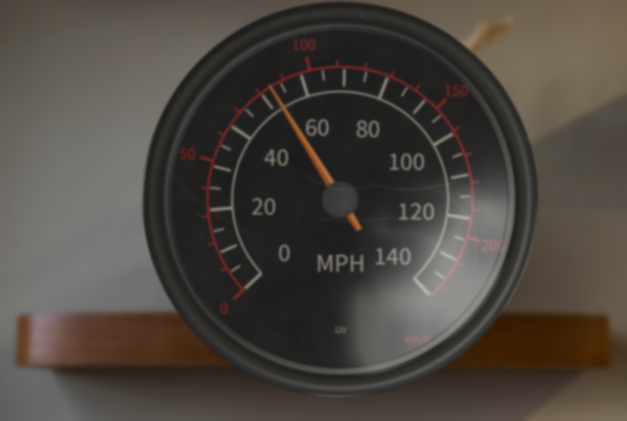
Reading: value=52.5 unit=mph
